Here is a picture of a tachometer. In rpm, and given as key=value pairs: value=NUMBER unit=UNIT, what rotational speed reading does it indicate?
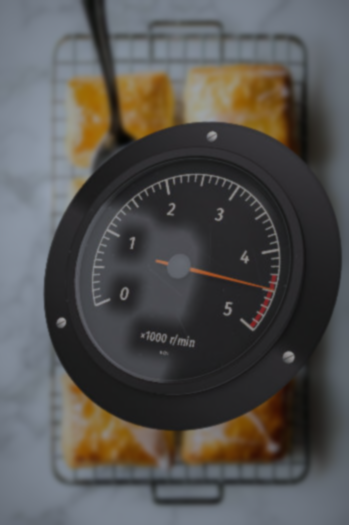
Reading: value=4500 unit=rpm
